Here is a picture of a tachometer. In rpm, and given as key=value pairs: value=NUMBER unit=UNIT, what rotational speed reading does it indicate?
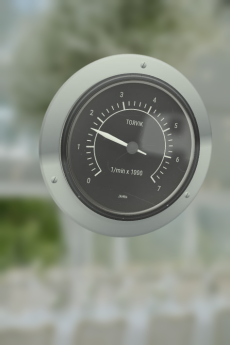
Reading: value=1600 unit=rpm
